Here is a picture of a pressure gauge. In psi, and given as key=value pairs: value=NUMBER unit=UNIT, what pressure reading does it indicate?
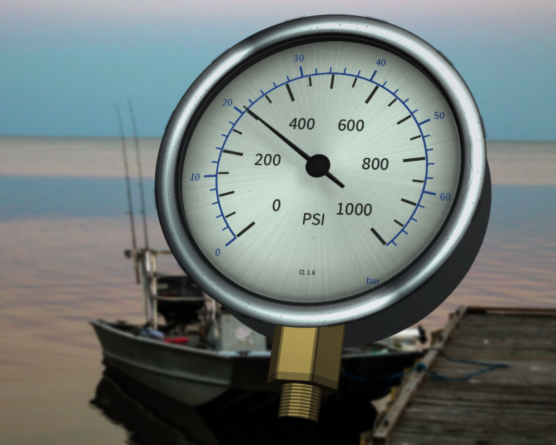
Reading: value=300 unit=psi
